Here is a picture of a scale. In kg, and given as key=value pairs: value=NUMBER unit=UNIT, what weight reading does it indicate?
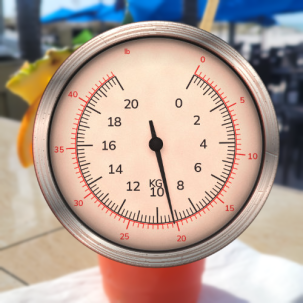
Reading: value=9.2 unit=kg
